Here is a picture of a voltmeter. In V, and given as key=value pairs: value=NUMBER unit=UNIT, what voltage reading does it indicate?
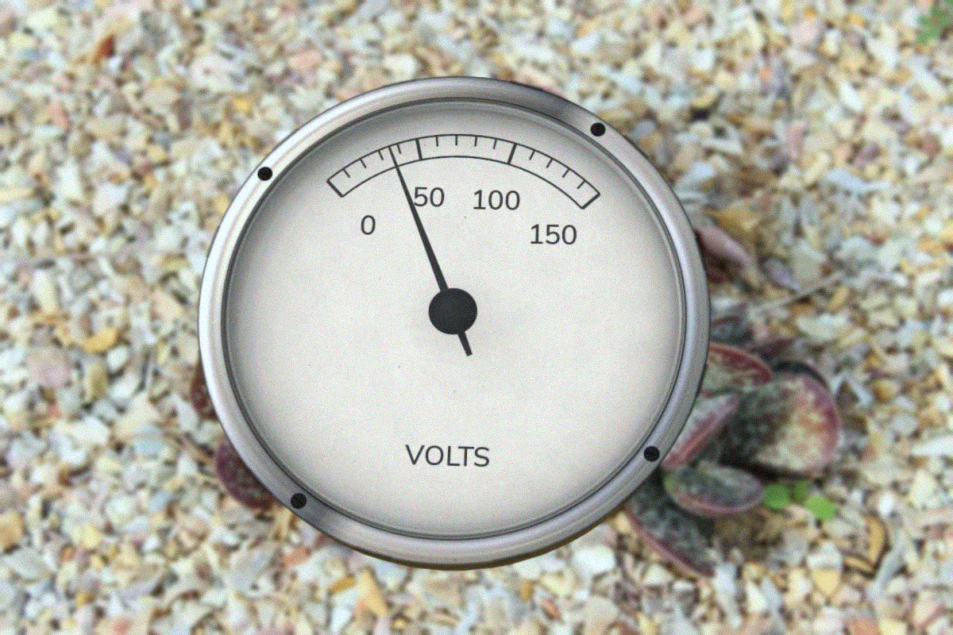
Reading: value=35 unit=V
